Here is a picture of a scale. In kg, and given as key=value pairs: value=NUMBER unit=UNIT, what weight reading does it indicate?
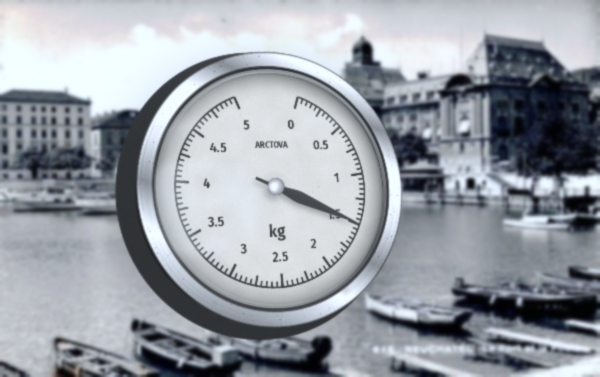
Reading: value=1.5 unit=kg
